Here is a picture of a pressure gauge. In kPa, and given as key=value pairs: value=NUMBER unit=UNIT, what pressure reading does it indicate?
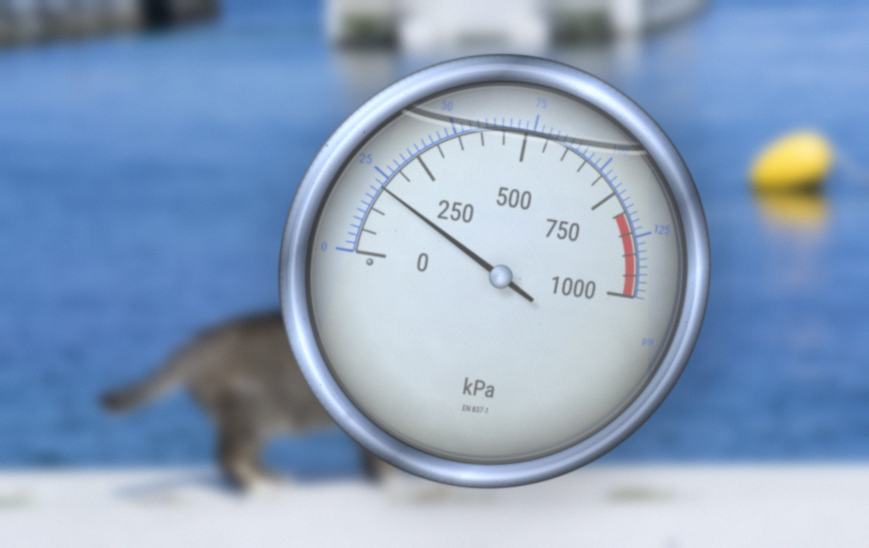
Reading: value=150 unit=kPa
